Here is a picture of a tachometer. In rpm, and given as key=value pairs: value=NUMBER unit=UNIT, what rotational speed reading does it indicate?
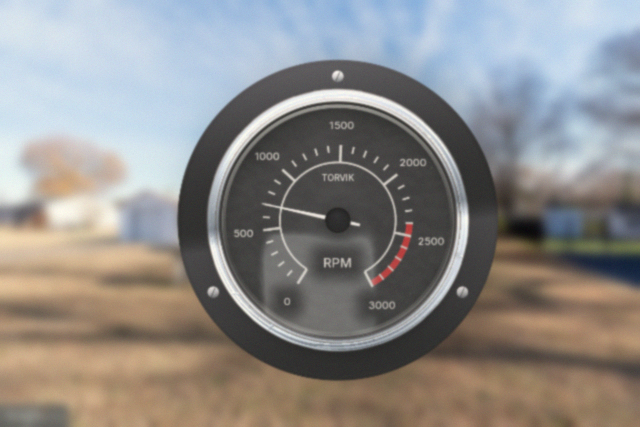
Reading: value=700 unit=rpm
